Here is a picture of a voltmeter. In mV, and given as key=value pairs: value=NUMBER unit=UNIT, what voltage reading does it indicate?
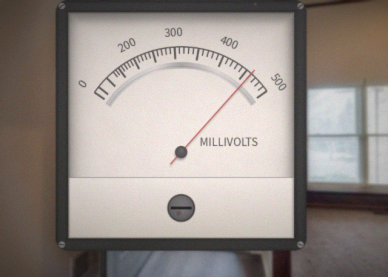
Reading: value=460 unit=mV
